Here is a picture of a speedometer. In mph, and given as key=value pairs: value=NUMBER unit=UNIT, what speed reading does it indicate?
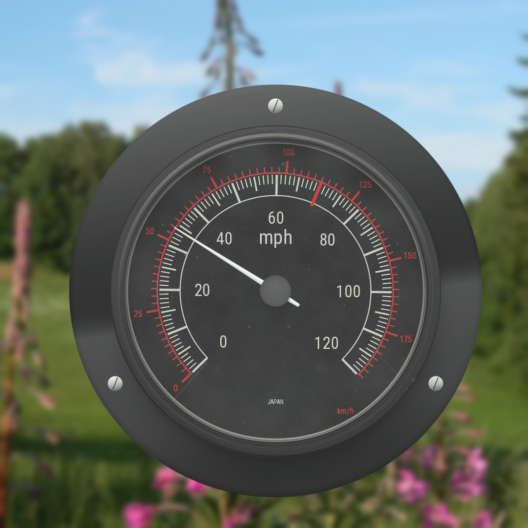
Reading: value=34 unit=mph
